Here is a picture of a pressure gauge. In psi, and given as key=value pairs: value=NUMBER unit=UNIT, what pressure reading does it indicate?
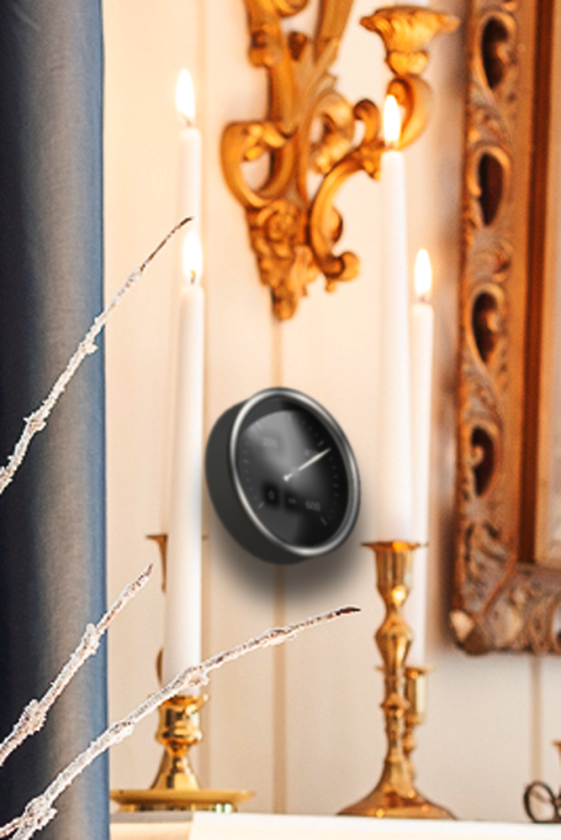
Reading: value=420 unit=psi
